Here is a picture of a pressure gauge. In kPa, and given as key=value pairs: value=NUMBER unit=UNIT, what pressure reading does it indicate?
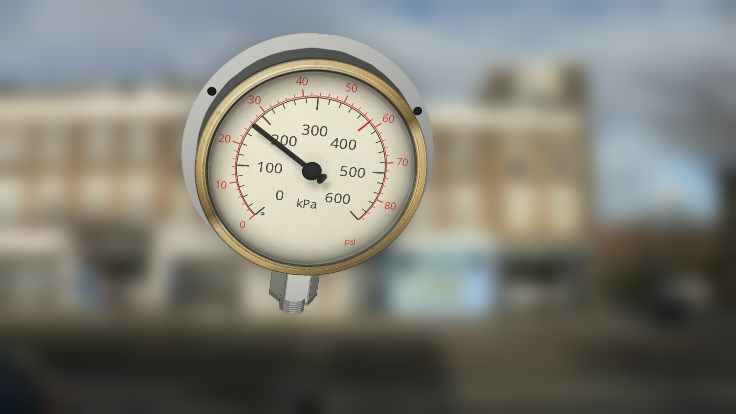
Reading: value=180 unit=kPa
